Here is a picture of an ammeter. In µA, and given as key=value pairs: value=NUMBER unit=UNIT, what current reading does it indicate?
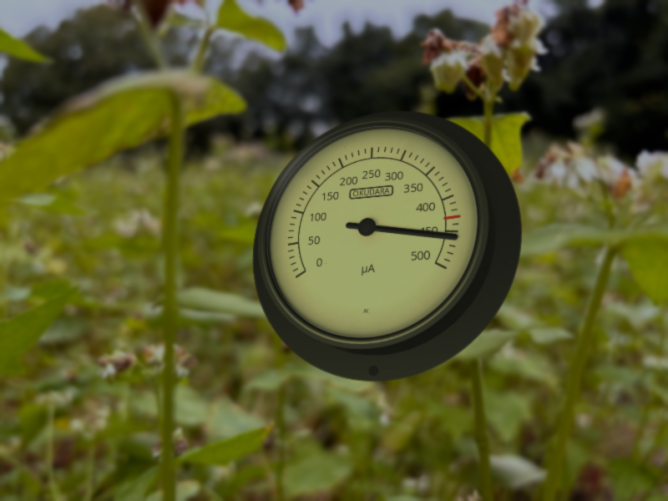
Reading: value=460 unit=µA
